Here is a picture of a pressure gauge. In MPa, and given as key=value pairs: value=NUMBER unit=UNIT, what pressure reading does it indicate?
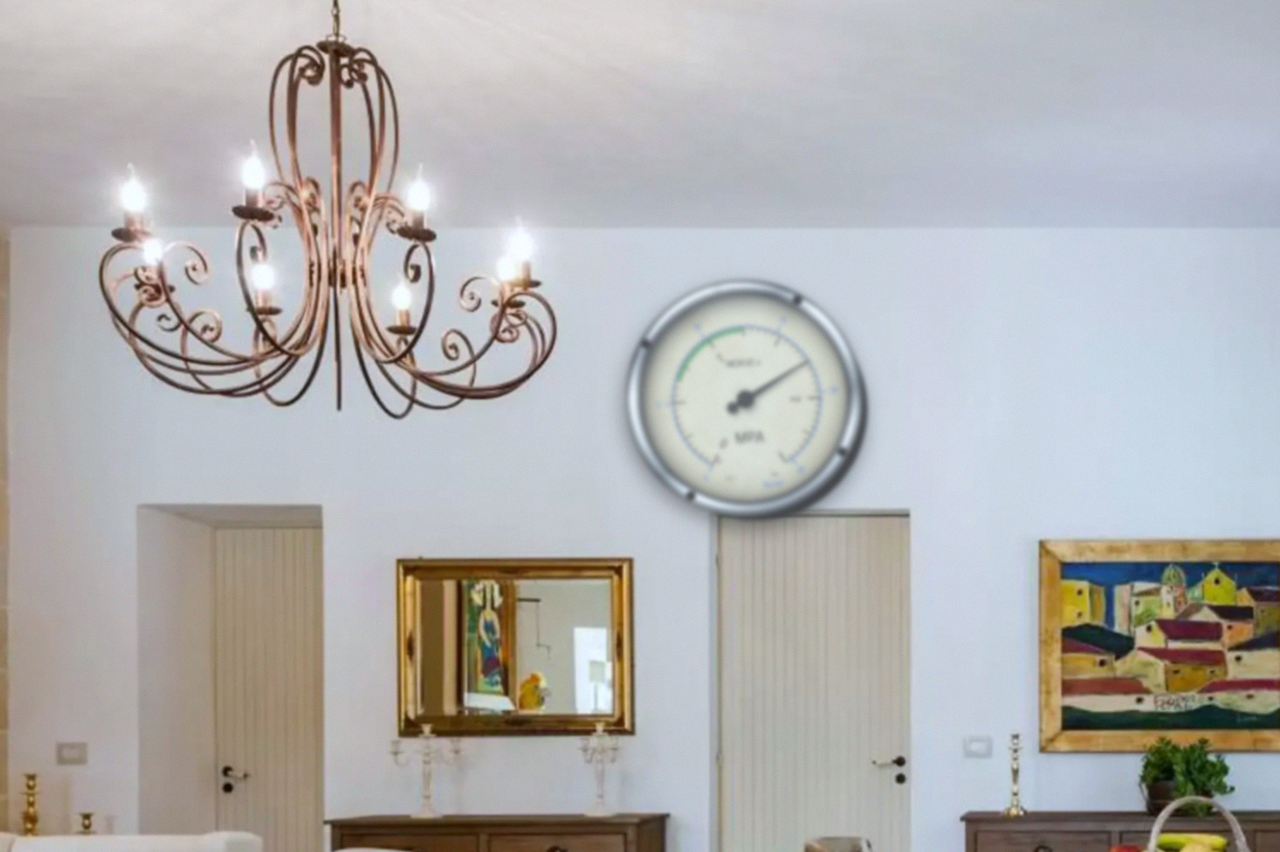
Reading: value=1.75 unit=MPa
